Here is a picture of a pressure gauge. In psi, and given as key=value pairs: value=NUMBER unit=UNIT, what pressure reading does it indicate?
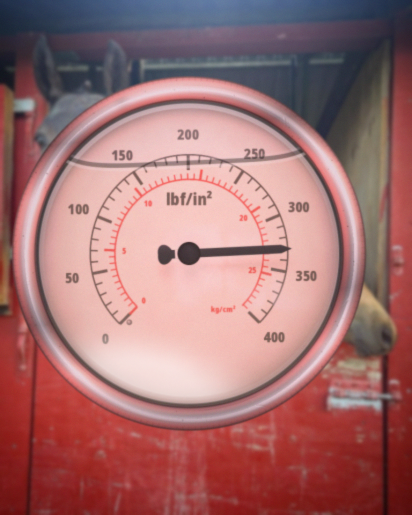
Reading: value=330 unit=psi
